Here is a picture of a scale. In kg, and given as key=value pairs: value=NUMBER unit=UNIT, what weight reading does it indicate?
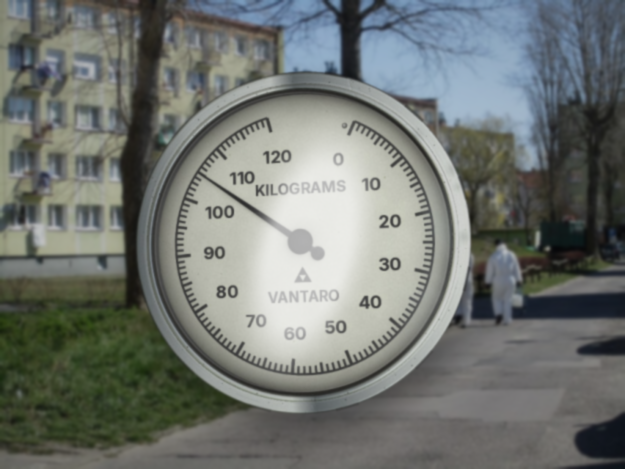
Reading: value=105 unit=kg
